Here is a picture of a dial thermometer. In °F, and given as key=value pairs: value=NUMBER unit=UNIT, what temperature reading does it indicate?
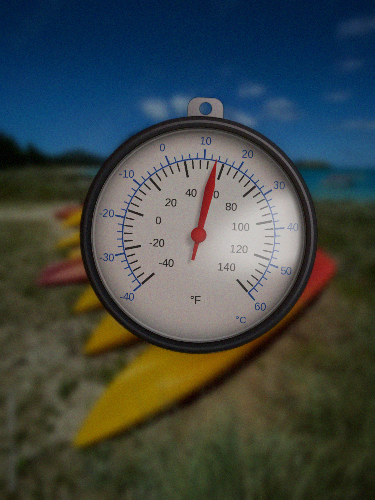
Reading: value=56 unit=°F
